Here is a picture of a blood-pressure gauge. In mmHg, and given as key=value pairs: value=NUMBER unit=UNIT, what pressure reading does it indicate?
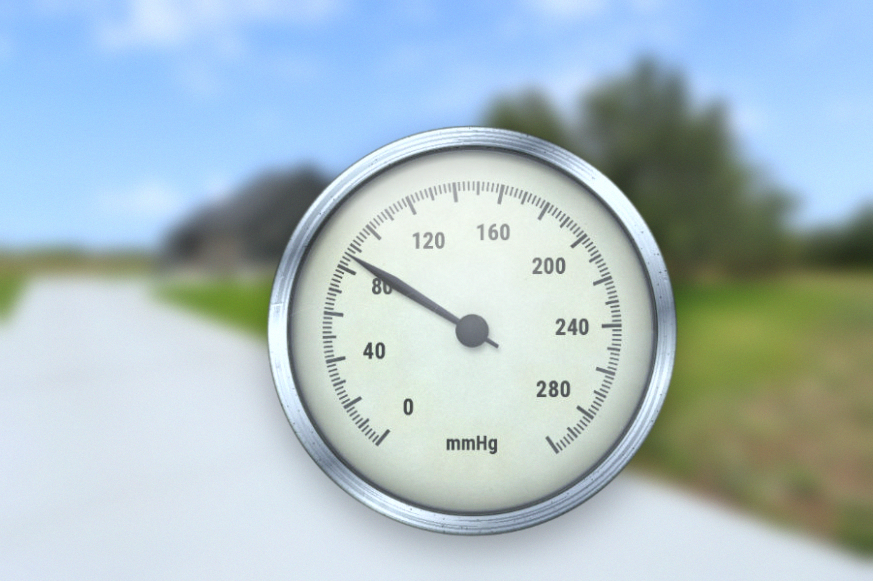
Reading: value=86 unit=mmHg
